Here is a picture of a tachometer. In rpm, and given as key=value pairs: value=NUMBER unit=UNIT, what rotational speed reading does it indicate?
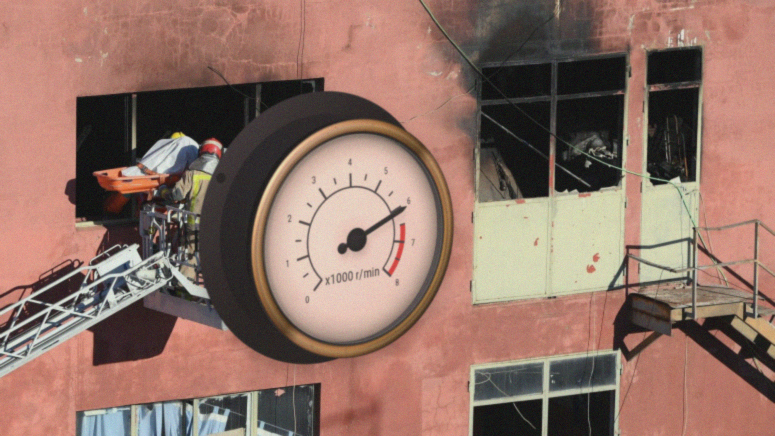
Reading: value=6000 unit=rpm
